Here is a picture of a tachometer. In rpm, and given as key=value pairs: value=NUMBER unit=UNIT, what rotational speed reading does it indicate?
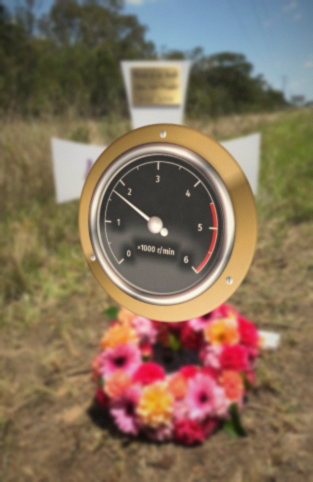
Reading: value=1750 unit=rpm
